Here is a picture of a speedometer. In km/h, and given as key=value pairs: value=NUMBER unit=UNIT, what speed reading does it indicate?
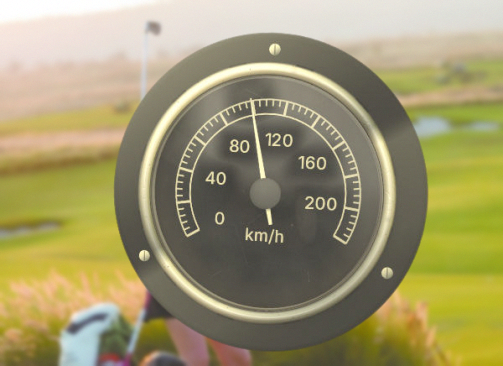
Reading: value=100 unit=km/h
